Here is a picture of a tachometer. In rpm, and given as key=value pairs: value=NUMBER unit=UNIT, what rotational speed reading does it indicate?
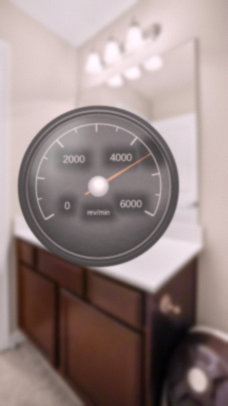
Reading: value=4500 unit=rpm
